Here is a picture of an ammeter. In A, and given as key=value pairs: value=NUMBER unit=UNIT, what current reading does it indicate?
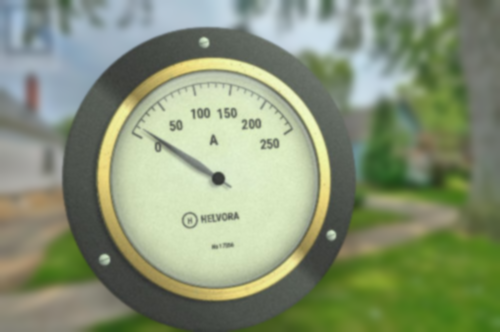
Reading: value=10 unit=A
